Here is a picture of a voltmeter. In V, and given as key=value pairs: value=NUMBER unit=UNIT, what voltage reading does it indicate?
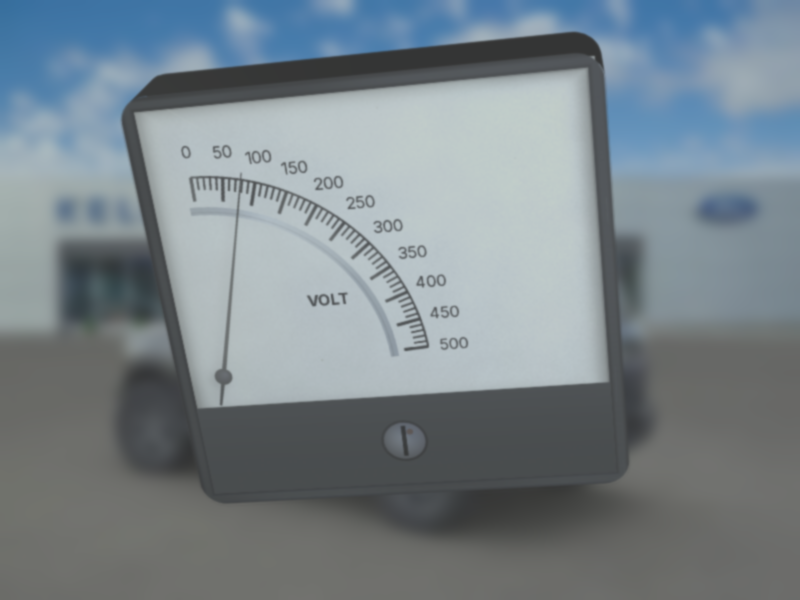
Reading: value=80 unit=V
